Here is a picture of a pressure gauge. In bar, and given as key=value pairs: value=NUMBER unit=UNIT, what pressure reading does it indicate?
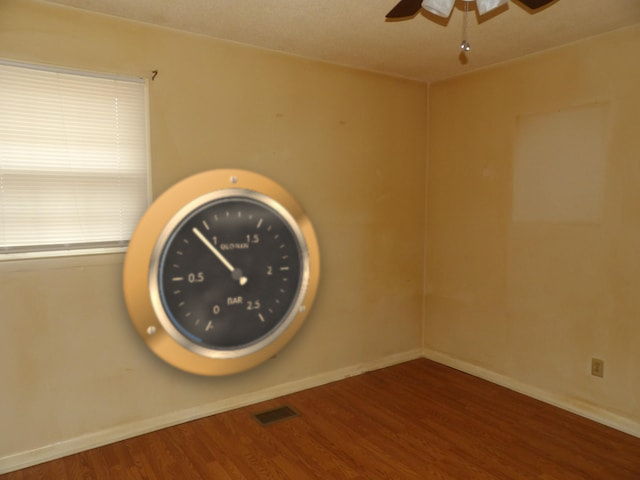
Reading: value=0.9 unit=bar
